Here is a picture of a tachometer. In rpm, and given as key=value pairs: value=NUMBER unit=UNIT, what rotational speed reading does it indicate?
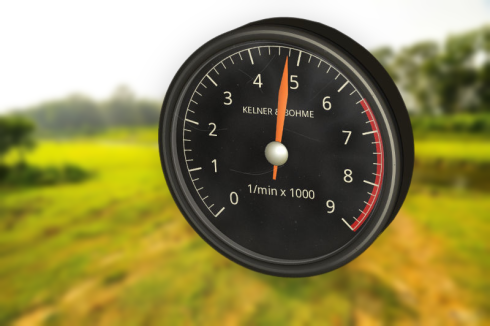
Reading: value=4800 unit=rpm
